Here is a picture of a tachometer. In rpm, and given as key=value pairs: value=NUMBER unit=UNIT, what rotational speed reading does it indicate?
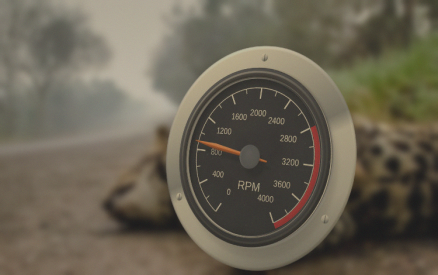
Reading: value=900 unit=rpm
